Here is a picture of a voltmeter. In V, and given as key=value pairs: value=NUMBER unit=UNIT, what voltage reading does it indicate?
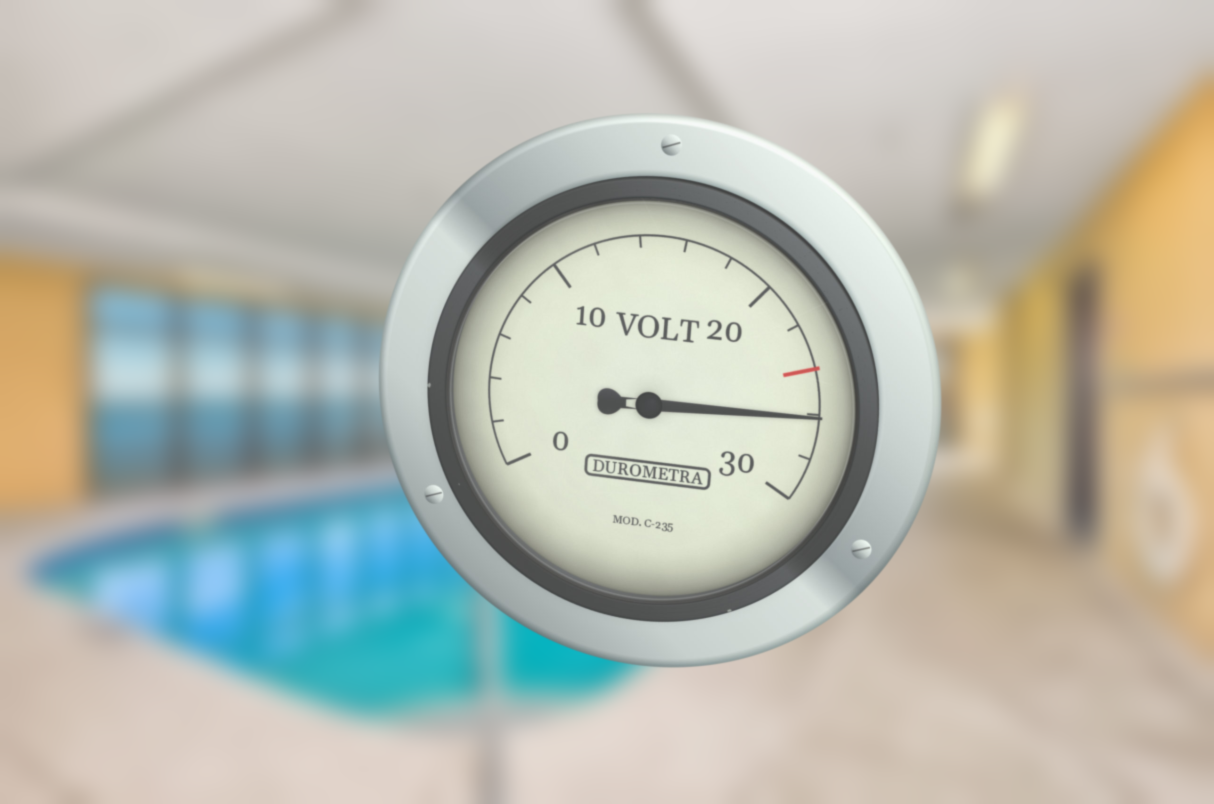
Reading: value=26 unit=V
